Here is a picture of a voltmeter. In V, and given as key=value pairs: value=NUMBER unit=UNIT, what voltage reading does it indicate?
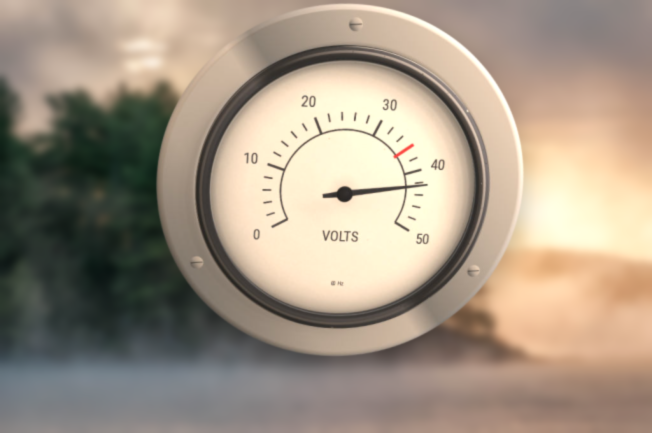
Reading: value=42 unit=V
